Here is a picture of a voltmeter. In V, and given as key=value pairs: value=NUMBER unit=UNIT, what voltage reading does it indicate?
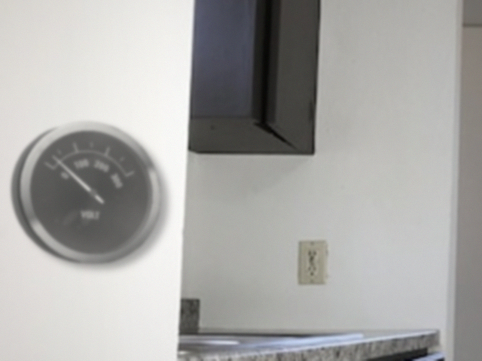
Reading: value=25 unit=V
